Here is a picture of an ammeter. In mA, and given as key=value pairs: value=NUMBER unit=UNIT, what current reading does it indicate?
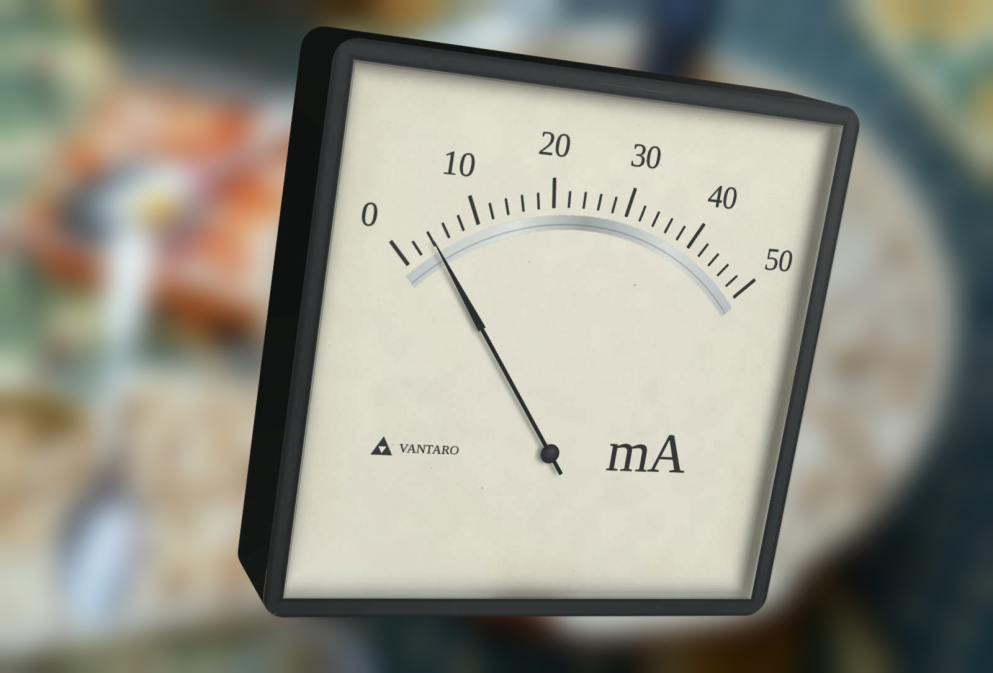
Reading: value=4 unit=mA
